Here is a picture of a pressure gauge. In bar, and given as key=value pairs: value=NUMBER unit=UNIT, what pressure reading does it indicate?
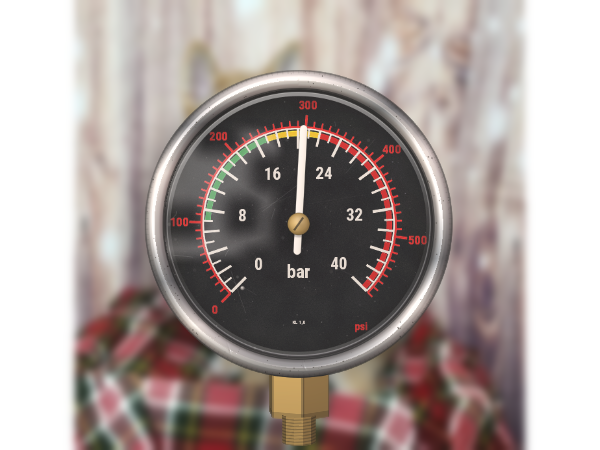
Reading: value=20.5 unit=bar
